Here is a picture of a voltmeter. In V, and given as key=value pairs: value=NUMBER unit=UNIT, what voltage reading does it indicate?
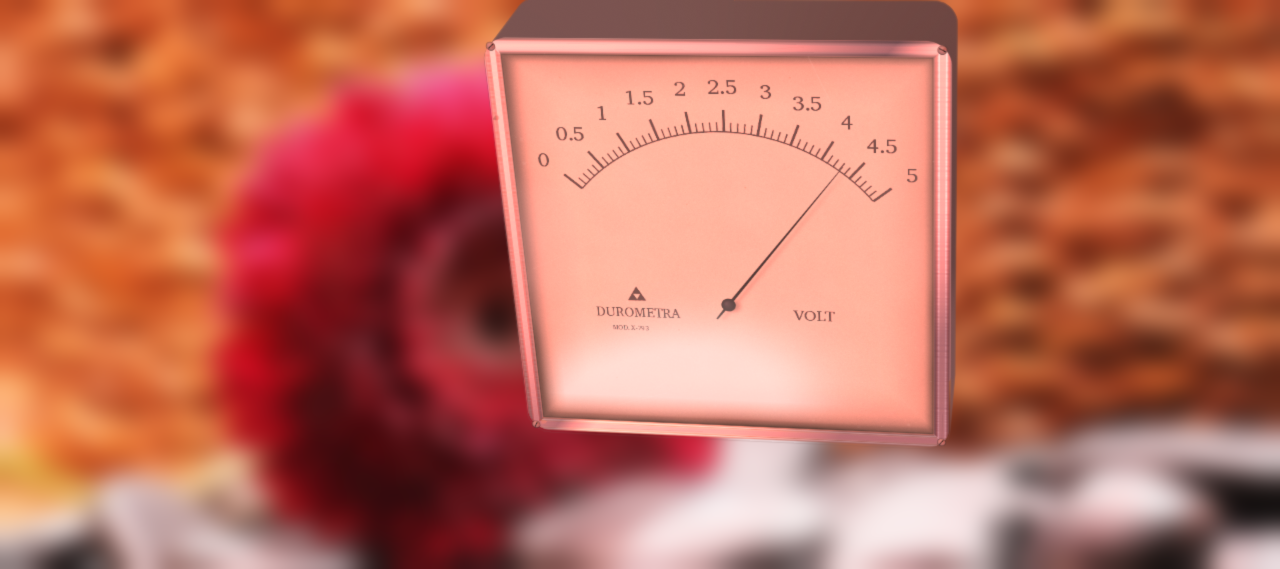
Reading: value=4.3 unit=V
